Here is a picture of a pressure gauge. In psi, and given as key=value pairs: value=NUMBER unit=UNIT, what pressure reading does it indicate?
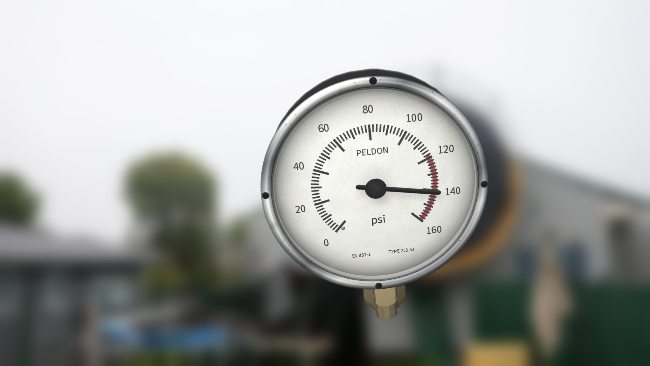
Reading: value=140 unit=psi
